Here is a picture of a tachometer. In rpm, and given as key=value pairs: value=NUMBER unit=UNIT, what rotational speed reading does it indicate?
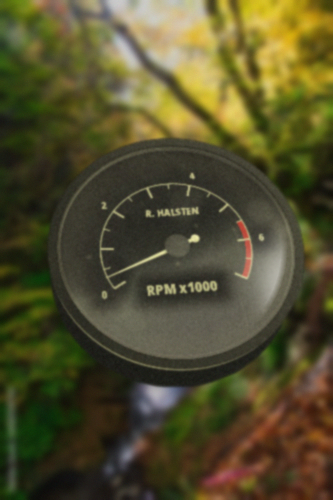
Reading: value=250 unit=rpm
